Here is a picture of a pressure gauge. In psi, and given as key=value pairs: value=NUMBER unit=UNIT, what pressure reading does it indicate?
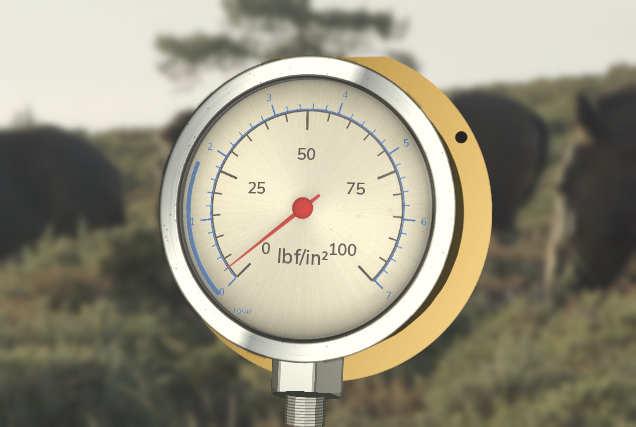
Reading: value=2.5 unit=psi
